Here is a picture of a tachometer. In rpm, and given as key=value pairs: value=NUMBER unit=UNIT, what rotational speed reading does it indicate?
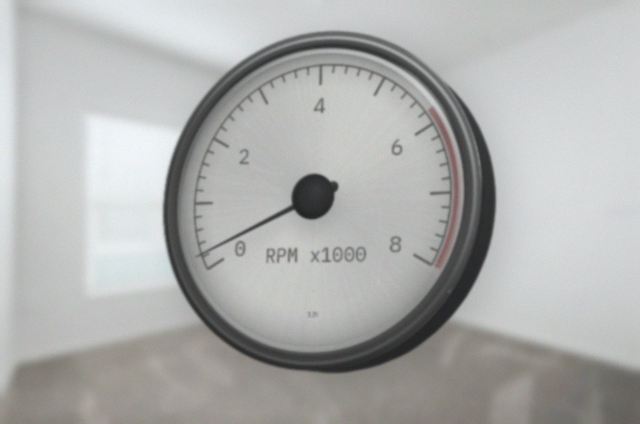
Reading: value=200 unit=rpm
